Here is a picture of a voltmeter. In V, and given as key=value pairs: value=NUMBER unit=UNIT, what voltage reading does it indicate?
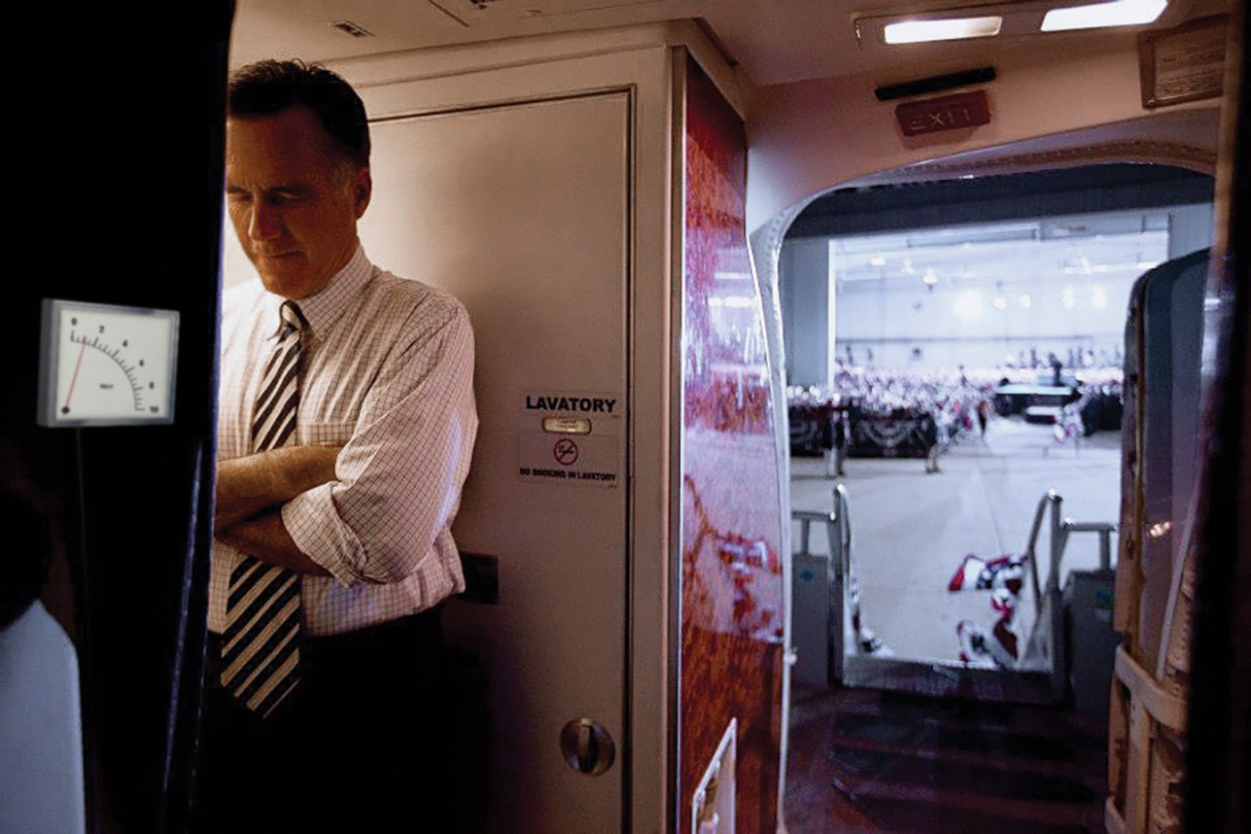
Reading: value=1 unit=V
